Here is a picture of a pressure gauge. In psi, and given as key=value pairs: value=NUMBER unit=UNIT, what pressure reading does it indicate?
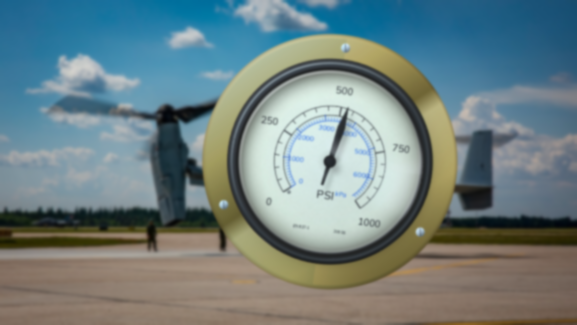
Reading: value=525 unit=psi
